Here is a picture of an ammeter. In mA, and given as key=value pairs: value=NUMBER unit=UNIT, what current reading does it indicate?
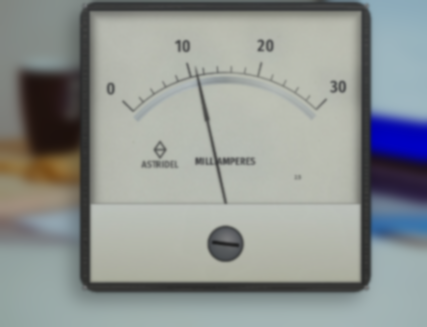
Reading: value=11 unit=mA
